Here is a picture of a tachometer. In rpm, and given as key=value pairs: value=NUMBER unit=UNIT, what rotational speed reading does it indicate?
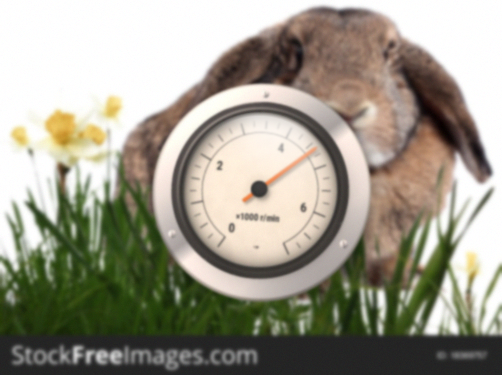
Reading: value=4625 unit=rpm
